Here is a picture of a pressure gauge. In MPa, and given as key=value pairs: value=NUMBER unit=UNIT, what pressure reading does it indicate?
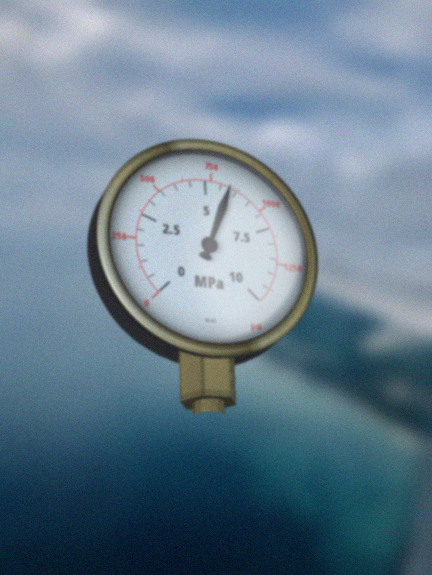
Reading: value=5.75 unit=MPa
